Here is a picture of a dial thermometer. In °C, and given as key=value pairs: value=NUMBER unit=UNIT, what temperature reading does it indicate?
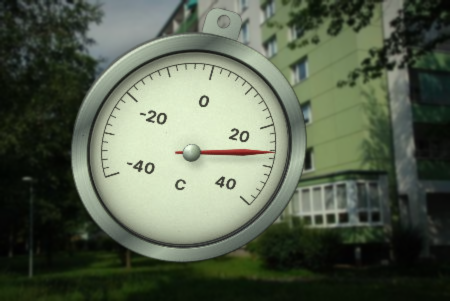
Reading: value=26 unit=°C
